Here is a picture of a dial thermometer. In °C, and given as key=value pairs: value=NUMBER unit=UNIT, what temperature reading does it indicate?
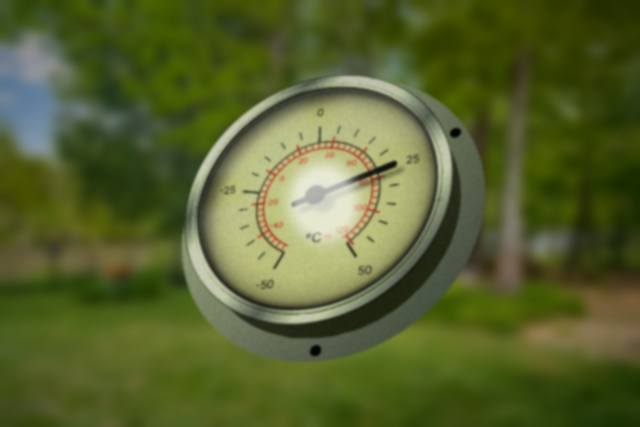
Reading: value=25 unit=°C
